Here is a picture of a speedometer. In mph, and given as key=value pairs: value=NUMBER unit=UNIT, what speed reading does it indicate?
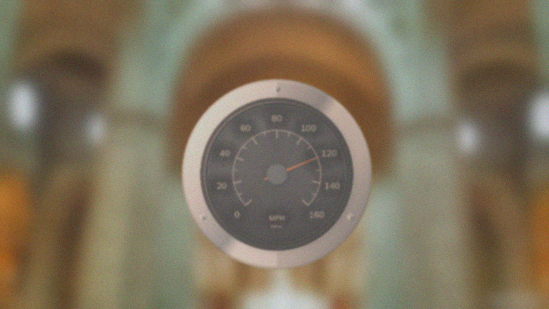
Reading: value=120 unit=mph
